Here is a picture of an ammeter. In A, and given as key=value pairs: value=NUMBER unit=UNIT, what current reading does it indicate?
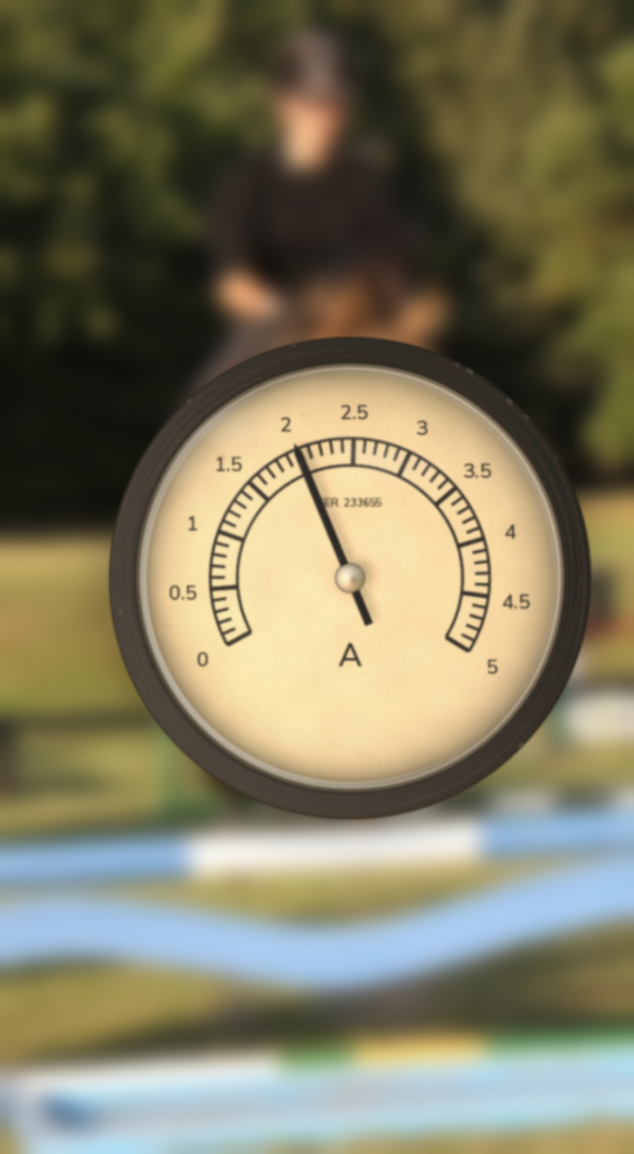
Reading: value=2 unit=A
